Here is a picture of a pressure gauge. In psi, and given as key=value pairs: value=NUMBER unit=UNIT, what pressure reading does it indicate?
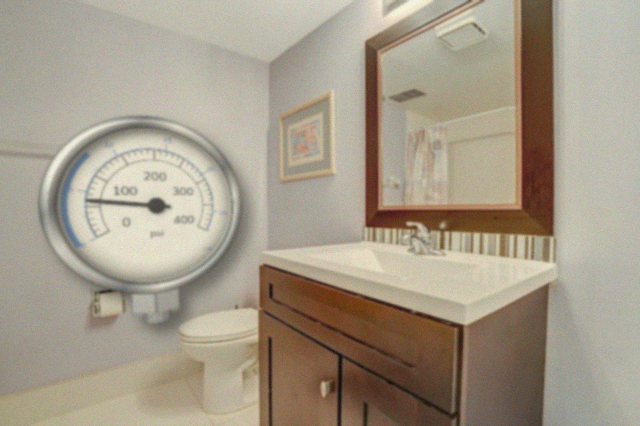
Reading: value=60 unit=psi
